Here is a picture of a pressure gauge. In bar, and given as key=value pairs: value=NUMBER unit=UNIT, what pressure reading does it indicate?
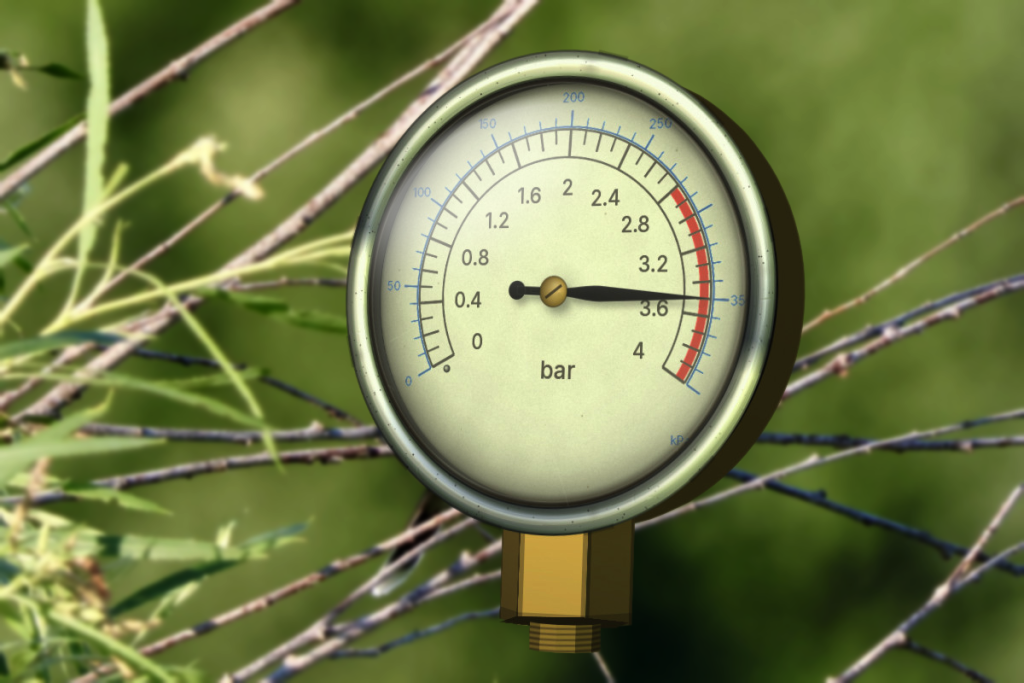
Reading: value=3.5 unit=bar
